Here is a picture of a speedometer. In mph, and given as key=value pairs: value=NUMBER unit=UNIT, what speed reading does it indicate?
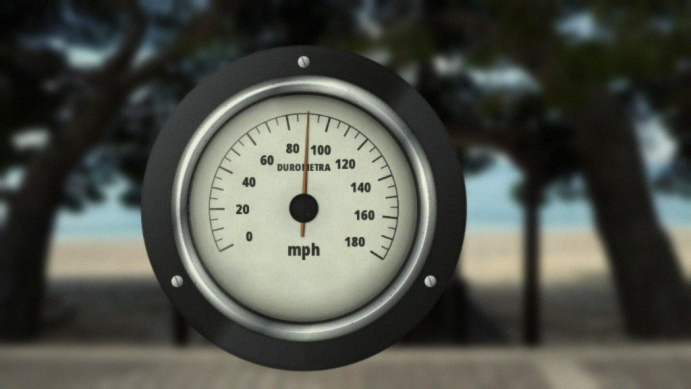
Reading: value=90 unit=mph
